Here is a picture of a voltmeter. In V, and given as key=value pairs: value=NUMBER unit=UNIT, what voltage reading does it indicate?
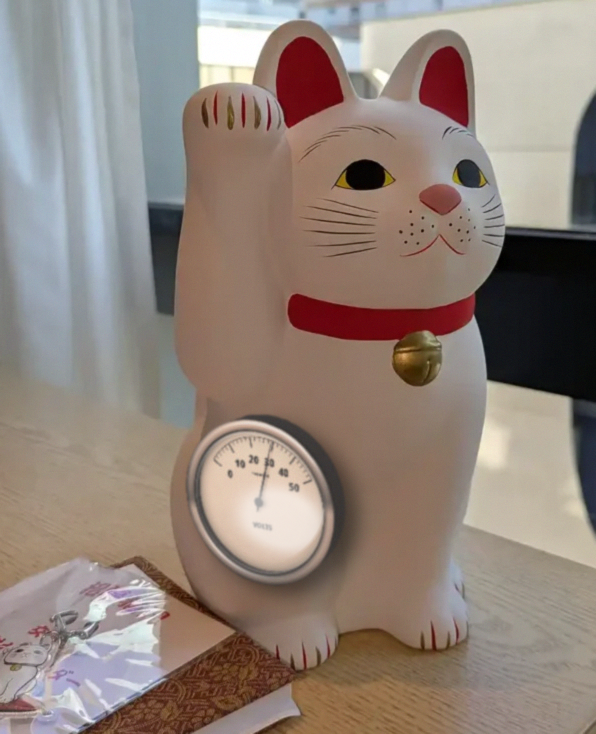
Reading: value=30 unit=V
